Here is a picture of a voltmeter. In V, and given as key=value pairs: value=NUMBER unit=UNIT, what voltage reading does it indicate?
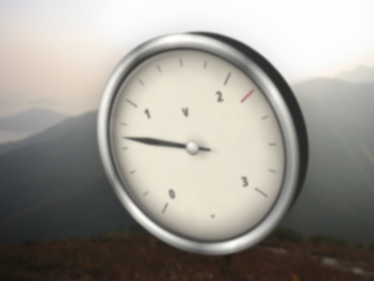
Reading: value=0.7 unit=V
